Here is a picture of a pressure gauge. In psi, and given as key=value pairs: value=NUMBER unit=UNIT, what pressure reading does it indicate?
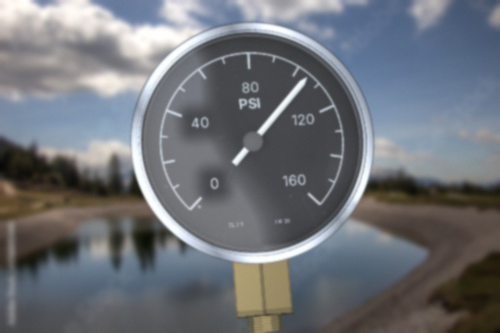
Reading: value=105 unit=psi
